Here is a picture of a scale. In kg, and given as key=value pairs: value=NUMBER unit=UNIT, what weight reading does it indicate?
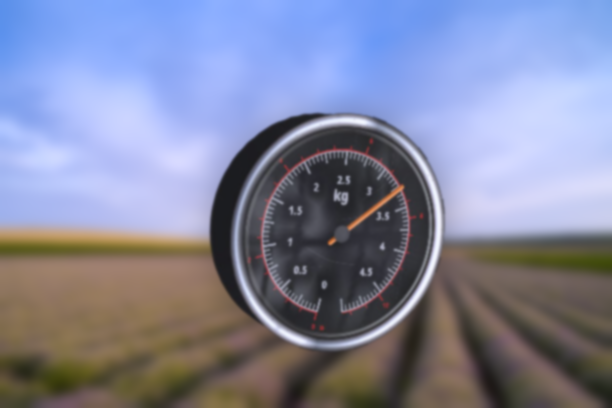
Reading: value=3.25 unit=kg
